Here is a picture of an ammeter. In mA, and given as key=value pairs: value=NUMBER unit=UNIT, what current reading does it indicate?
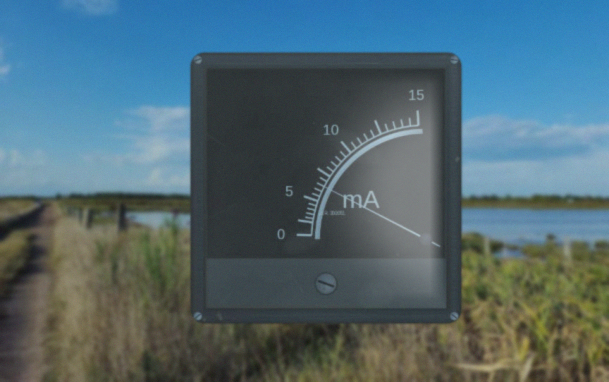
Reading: value=6.5 unit=mA
